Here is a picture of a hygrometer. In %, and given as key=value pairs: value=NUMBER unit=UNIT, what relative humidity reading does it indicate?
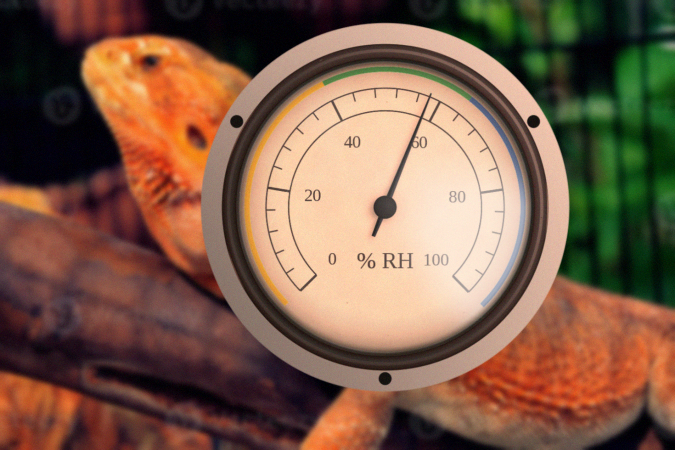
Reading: value=58 unit=%
